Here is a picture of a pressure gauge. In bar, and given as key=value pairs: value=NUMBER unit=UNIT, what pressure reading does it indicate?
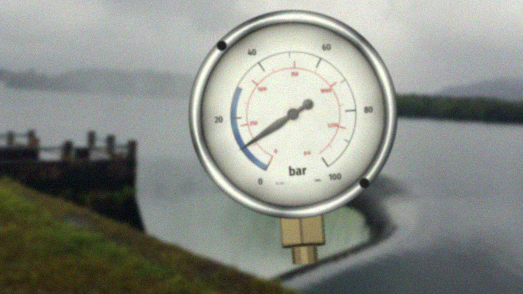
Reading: value=10 unit=bar
